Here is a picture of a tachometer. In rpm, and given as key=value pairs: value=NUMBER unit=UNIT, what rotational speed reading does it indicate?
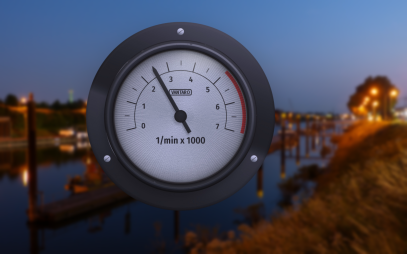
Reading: value=2500 unit=rpm
